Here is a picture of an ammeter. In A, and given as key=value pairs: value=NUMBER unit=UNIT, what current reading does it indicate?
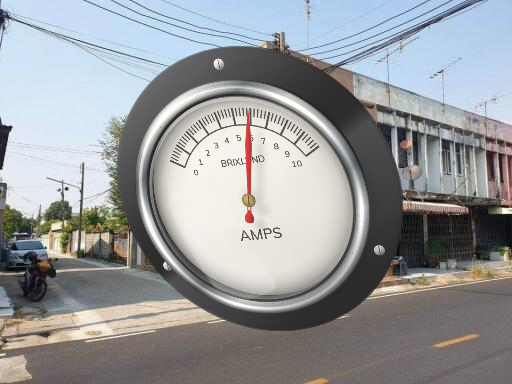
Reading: value=6 unit=A
